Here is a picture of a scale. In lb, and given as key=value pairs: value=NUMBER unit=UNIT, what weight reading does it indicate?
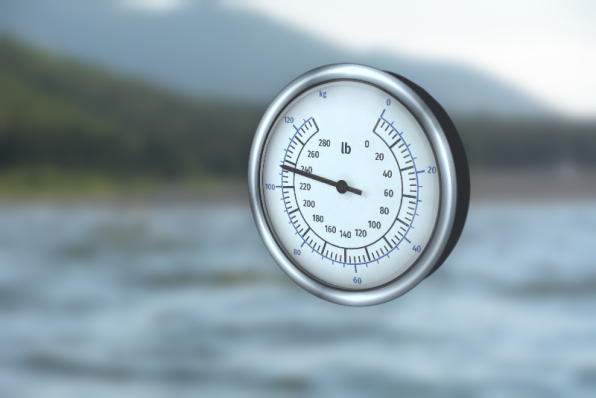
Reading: value=236 unit=lb
